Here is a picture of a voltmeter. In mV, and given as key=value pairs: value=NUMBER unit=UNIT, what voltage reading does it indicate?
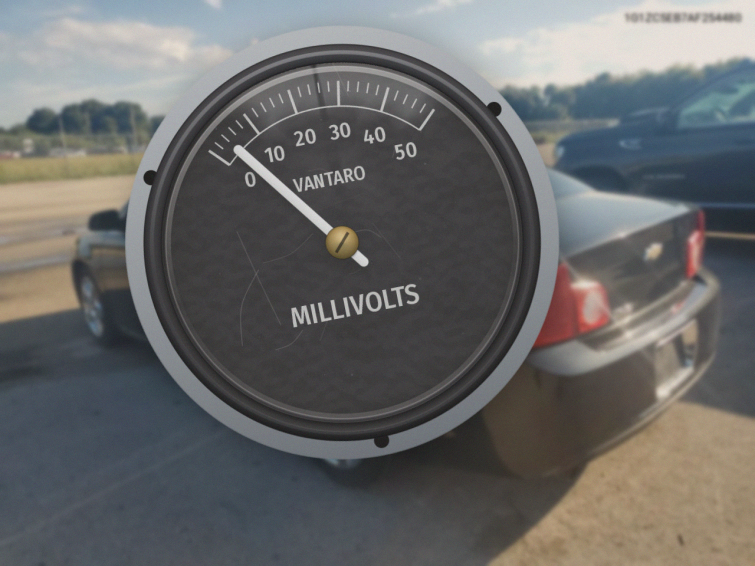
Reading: value=4 unit=mV
